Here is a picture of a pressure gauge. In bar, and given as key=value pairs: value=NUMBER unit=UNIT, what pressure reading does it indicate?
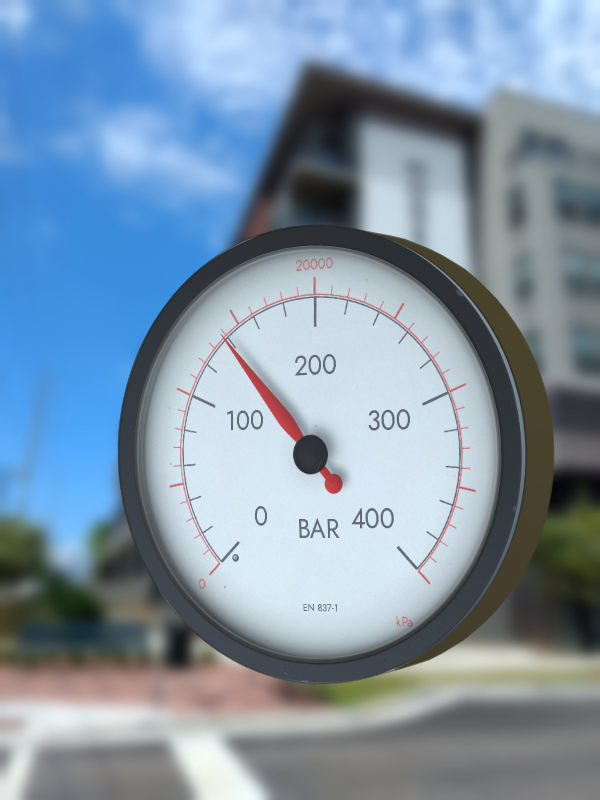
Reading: value=140 unit=bar
